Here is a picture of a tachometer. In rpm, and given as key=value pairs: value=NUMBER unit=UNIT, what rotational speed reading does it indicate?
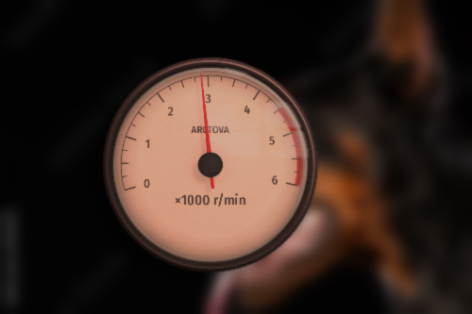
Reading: value=2875 unit=rpm
